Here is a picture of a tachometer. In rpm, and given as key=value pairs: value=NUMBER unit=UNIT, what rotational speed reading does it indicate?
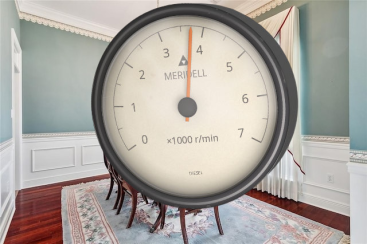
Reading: value=3750 unit=rpm
